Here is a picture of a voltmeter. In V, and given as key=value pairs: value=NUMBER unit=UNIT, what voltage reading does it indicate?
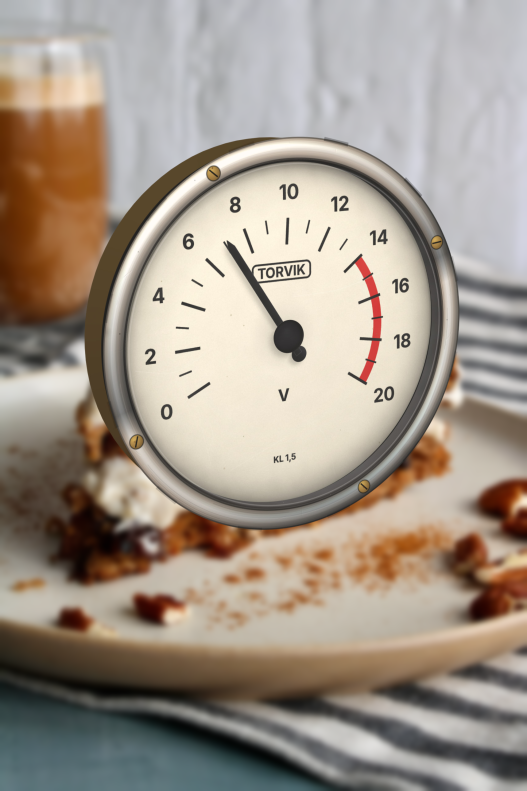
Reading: value=7 unit=V
